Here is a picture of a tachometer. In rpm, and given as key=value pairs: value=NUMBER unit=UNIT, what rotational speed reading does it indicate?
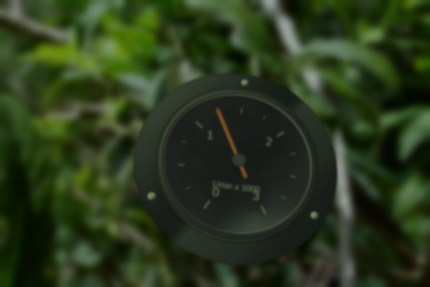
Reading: value=1250 unit=rpm
